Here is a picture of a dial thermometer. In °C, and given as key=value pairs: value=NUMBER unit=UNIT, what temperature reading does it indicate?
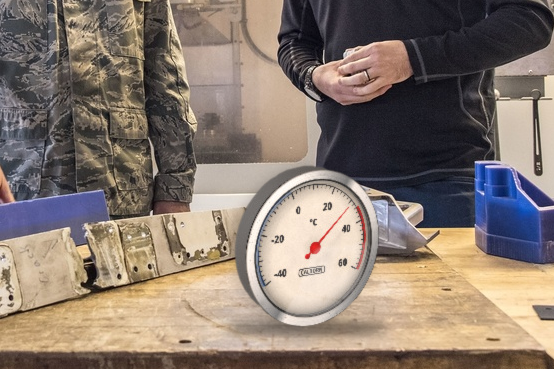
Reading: value=30 unit=°C
